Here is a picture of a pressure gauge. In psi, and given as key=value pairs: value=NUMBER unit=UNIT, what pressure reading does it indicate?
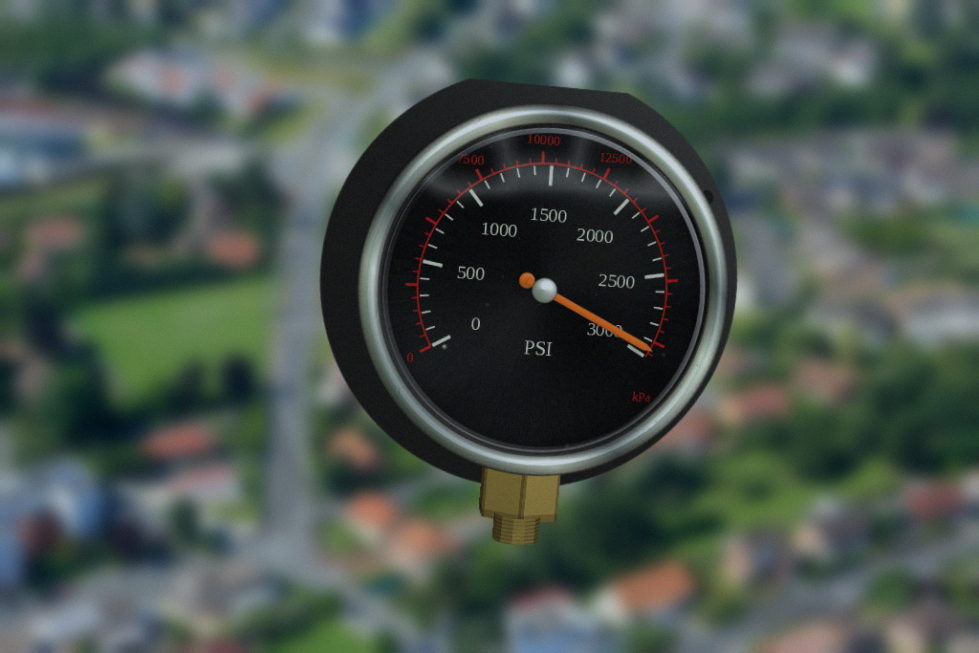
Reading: value=2950 unit=psi
